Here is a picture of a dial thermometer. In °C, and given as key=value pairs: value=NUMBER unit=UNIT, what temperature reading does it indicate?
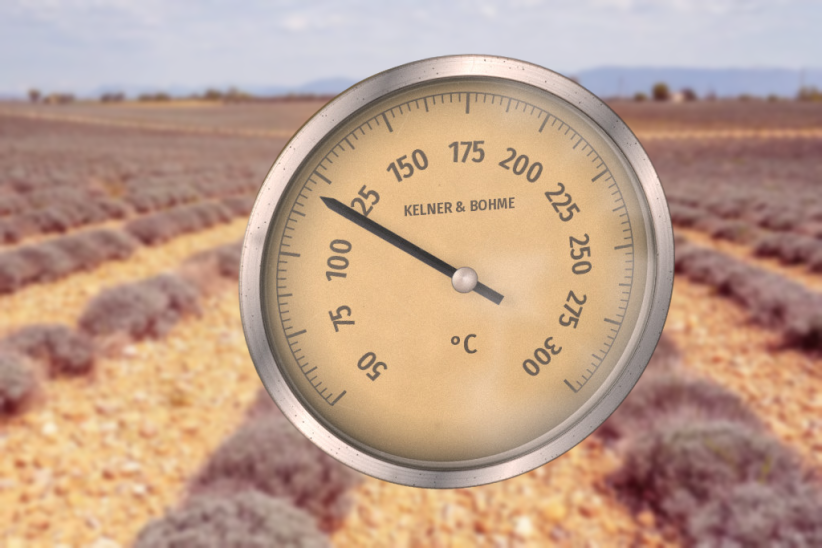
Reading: value=120 unit=°C
